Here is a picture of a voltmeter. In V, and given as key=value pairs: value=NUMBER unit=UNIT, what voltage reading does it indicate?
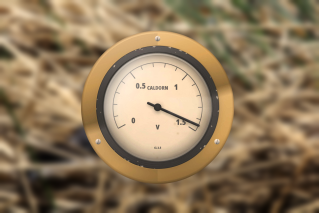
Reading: value=1.45 unit=V
